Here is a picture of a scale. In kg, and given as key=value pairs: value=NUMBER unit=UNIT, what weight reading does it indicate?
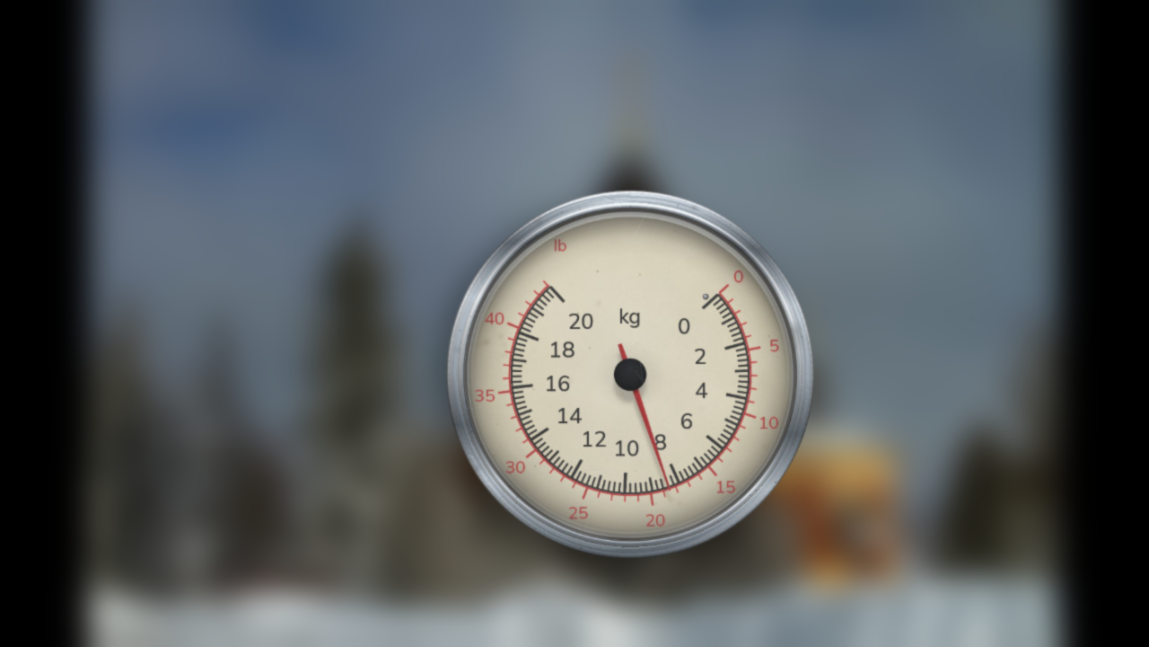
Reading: value=8.4 unit=kg
